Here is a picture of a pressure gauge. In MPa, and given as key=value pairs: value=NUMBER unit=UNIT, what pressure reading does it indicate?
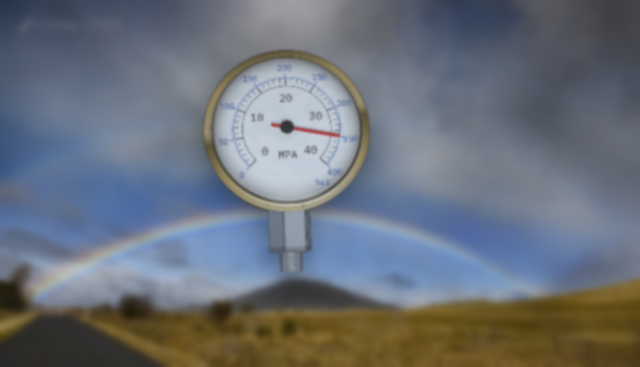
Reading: value=35 unit=MPa
